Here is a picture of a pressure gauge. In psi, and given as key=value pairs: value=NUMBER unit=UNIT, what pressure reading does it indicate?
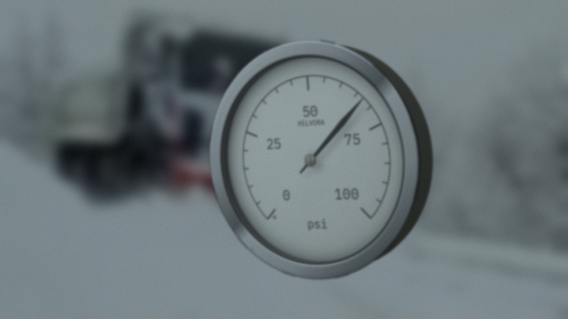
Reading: value=67.5 unit=psi
